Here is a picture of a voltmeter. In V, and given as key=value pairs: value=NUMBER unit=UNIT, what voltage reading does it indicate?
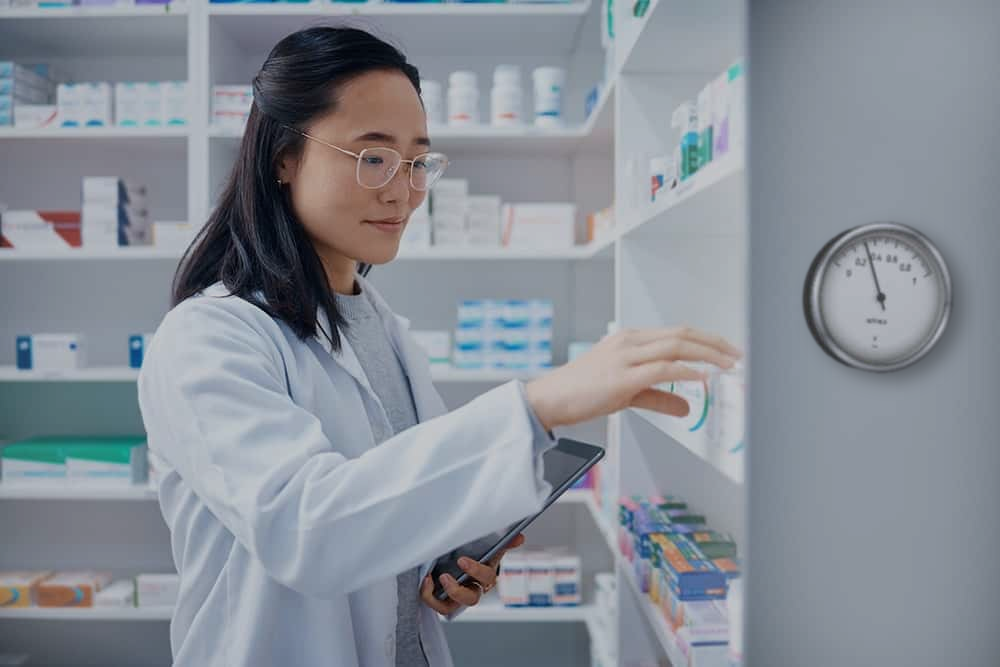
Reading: value=0.3 unit=V
